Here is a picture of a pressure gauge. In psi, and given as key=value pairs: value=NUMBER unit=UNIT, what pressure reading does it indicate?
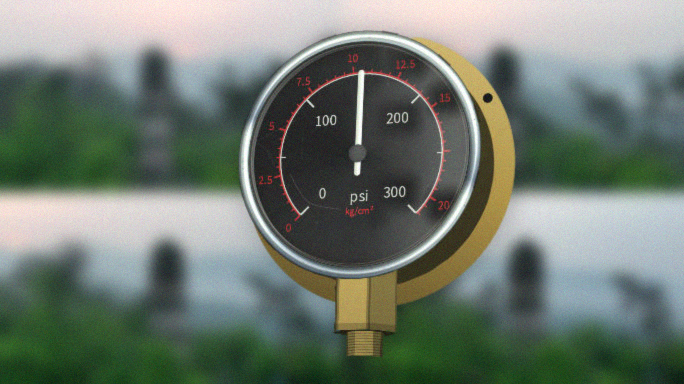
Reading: value=150 unit=psi
